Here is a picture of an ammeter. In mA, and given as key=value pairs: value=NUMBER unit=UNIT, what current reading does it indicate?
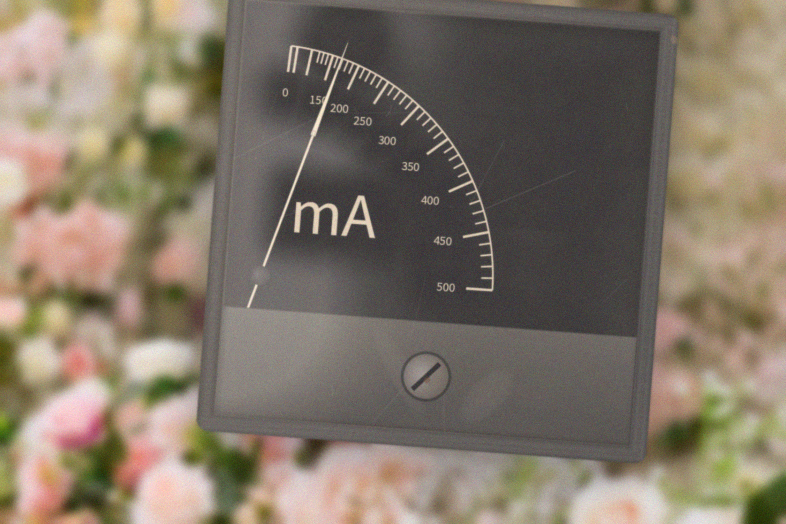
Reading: value=170 unit=mA
